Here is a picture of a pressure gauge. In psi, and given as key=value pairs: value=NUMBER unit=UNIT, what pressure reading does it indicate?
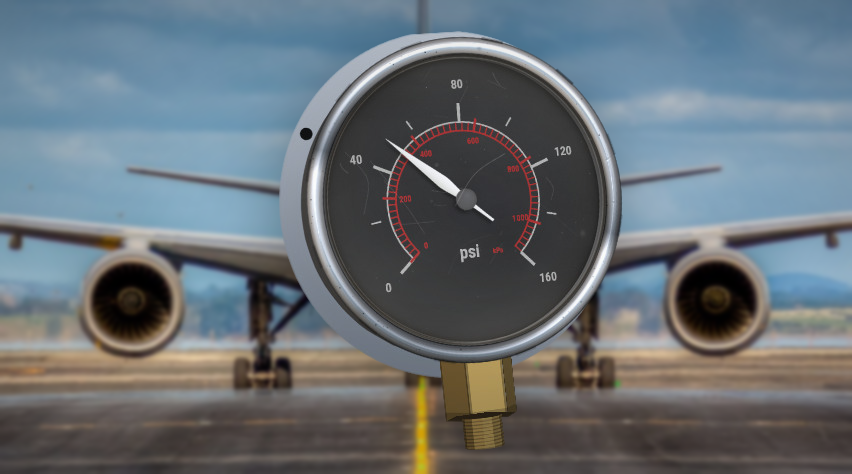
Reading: value=50 unit=psi
